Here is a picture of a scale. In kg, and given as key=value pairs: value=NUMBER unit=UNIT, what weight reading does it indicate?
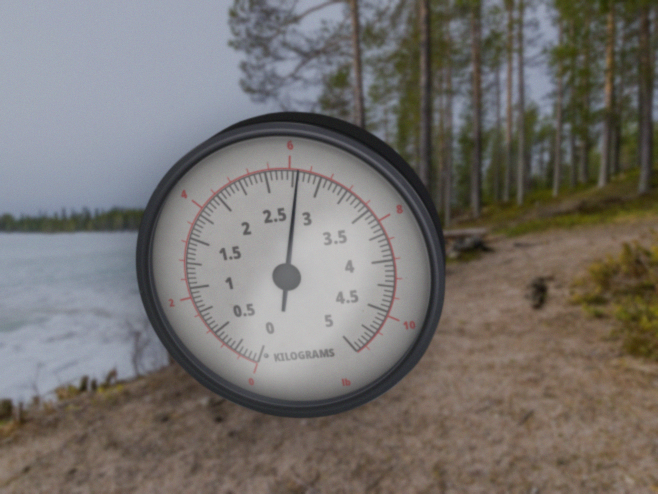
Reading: value=2.8 unit=kg
